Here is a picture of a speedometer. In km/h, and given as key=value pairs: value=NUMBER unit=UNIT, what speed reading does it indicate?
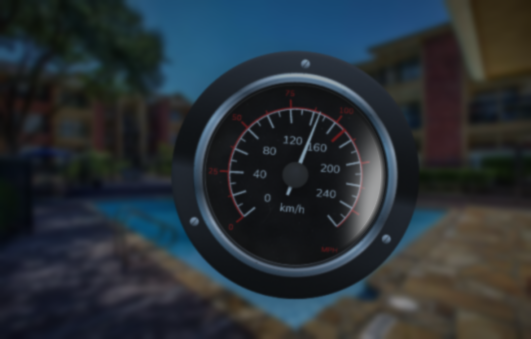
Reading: value=145 unit=km/h
